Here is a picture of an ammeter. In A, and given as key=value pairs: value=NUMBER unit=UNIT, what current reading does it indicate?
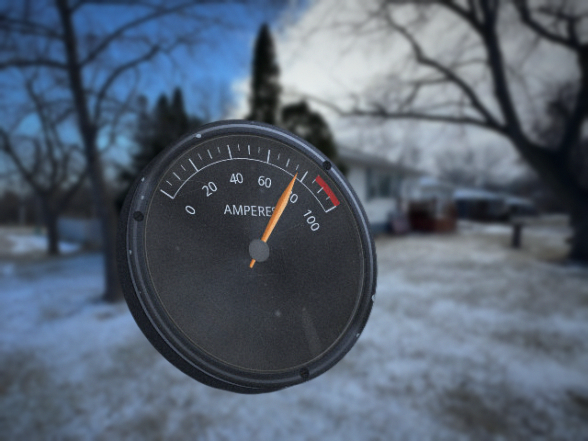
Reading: value=75 unit=A
